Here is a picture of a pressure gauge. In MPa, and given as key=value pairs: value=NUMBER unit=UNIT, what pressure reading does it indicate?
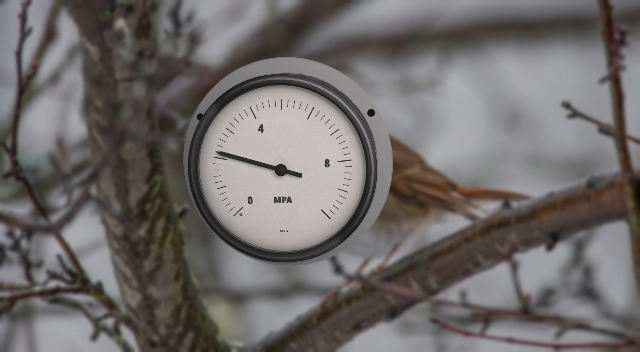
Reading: value=2.2 unit=MPa
